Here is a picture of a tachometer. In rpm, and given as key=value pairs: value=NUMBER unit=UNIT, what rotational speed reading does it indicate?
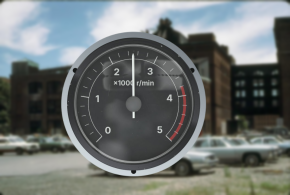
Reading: value=2500 unit=rpm
